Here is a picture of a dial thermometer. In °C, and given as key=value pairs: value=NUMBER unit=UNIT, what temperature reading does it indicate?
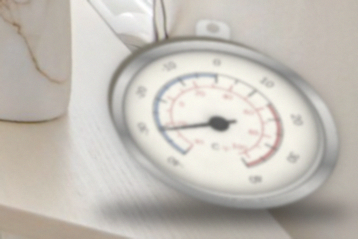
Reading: value=-30 unit=°C
